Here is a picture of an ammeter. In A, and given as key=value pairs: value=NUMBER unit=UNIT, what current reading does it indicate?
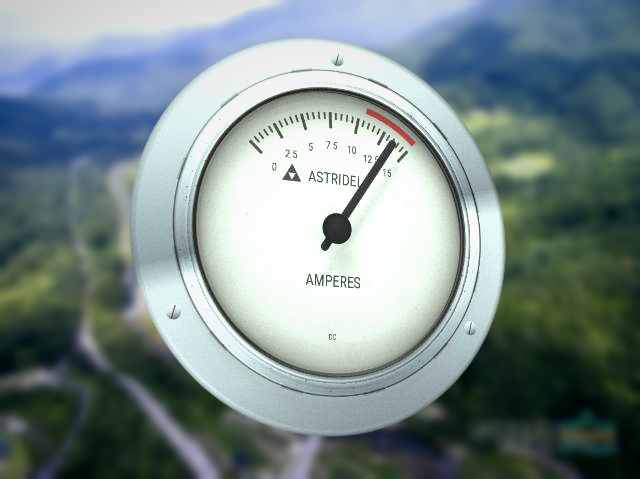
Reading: value=13.5 unit=A
